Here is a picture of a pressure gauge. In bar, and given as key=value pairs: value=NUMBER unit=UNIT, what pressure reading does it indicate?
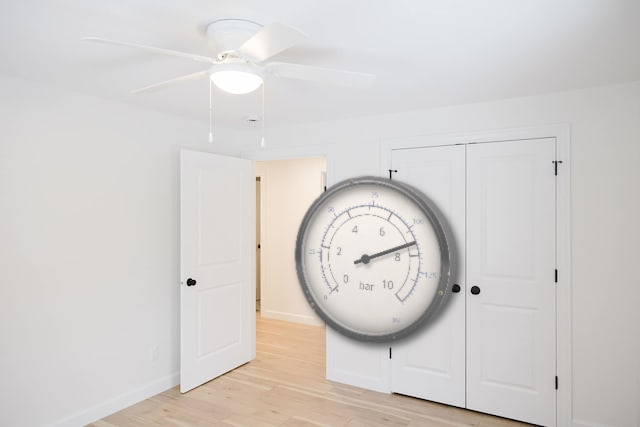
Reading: value=7.5 unit=bar
